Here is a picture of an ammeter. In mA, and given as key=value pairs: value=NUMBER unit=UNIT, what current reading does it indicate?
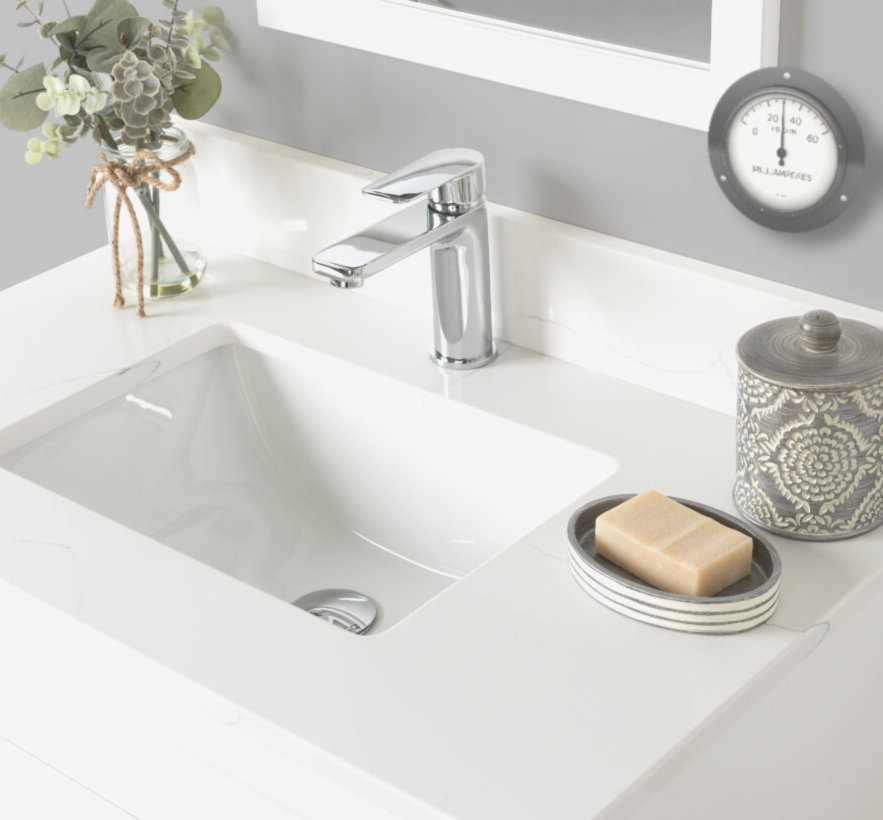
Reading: value=30 unit=mA
